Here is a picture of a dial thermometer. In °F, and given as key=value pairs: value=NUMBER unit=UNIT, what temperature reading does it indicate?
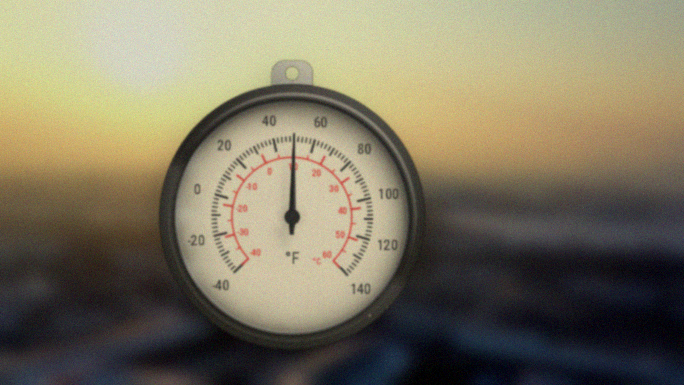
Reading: value=50 unit=°F
